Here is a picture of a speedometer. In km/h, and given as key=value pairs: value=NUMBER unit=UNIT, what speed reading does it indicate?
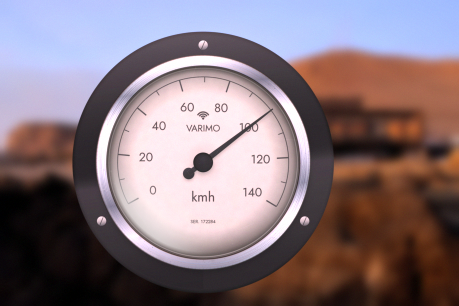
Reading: value=100 unit=km/h
